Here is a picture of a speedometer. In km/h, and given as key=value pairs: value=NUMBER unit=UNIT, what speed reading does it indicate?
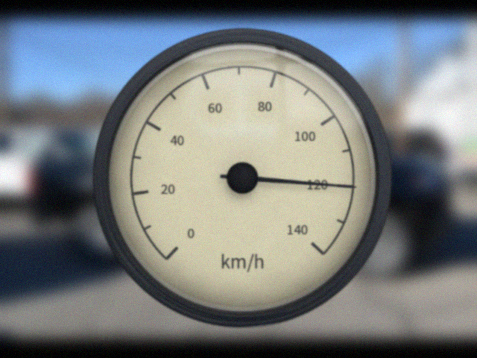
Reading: value=120 unit=km/h
